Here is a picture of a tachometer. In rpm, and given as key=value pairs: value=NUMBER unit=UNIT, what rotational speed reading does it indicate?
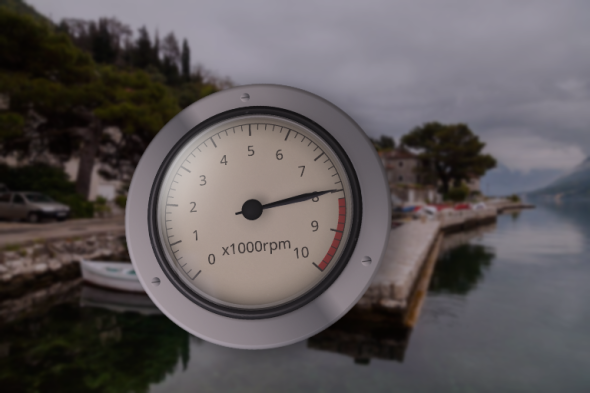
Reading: value=8000 unit=rpm
